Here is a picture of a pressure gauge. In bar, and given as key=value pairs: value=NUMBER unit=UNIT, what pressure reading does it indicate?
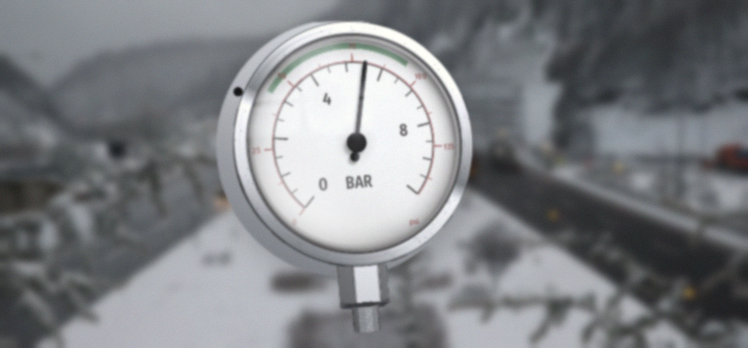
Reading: value=5.5 unit=bar
